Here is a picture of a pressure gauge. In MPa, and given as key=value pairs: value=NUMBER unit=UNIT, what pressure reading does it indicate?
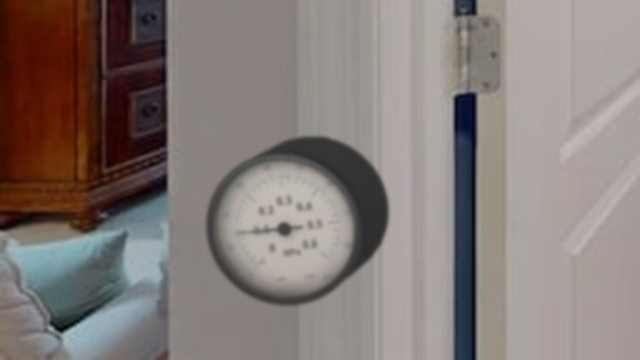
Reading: value=0.1 unit=MPa
